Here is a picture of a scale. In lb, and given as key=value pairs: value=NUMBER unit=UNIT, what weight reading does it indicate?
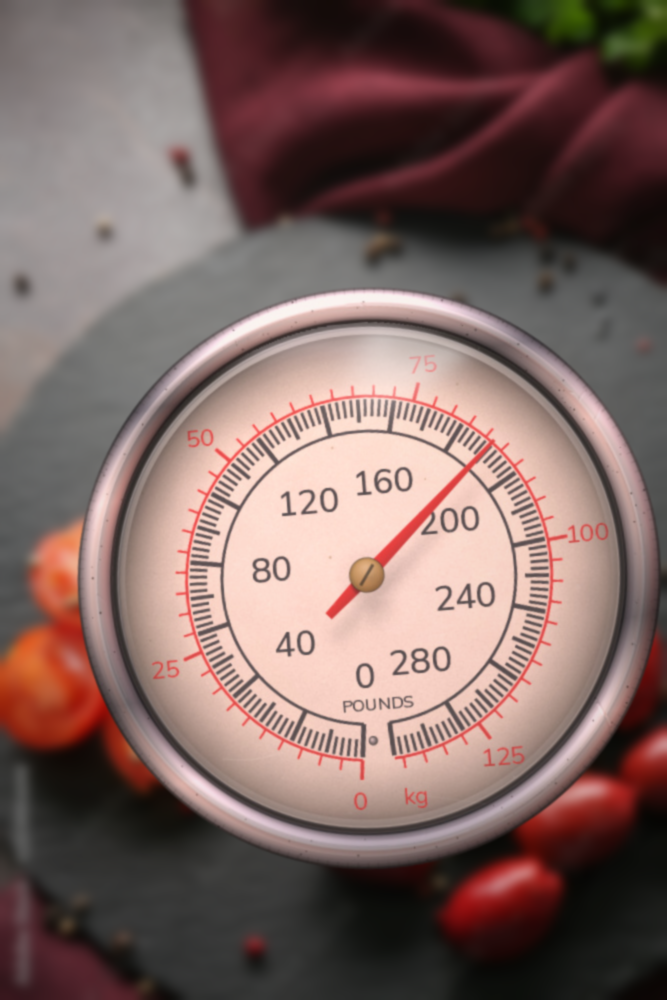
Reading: value=190 unit=lb
